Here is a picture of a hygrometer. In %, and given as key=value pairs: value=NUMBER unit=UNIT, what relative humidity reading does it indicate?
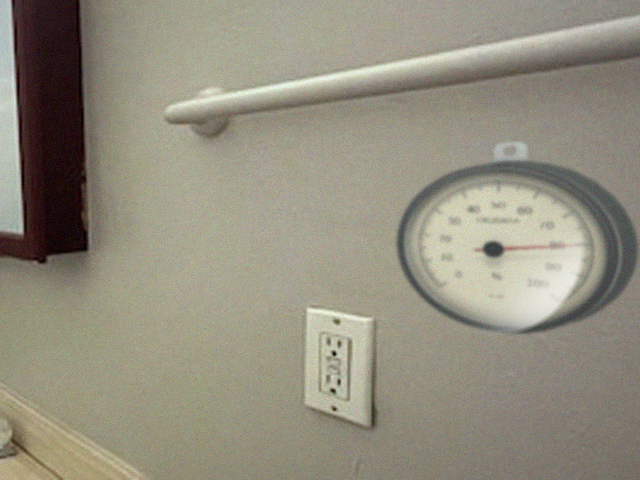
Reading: value=80 unit=%
